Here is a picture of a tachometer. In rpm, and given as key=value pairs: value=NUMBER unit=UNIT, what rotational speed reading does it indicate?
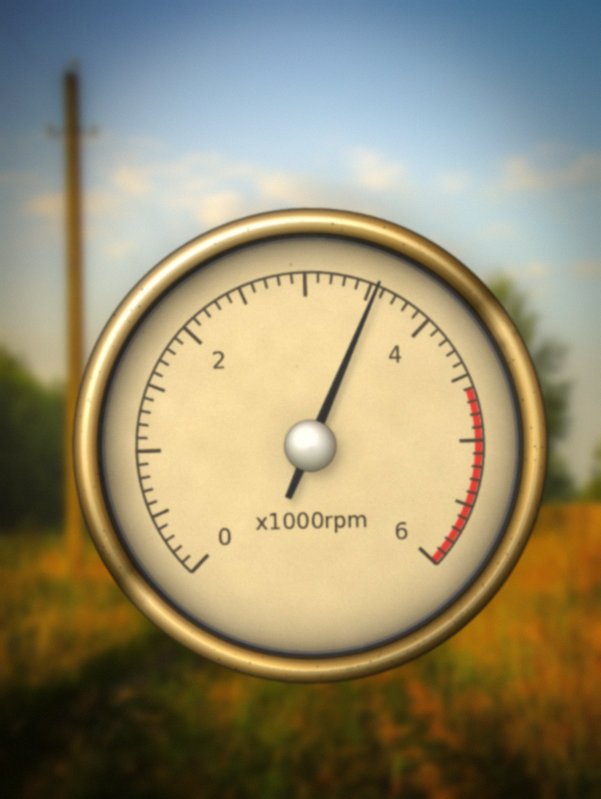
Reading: value=3550 unit=rpm
